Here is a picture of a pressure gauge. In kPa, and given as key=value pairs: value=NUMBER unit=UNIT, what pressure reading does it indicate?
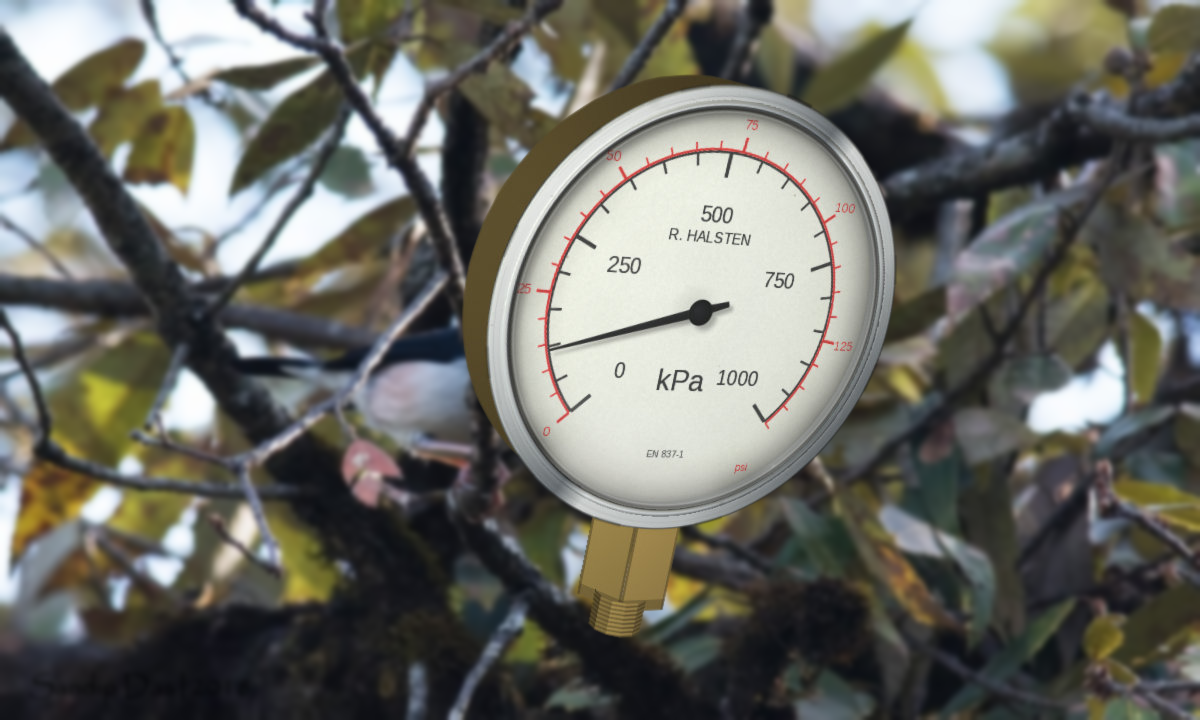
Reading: value=100 unit=kPa
